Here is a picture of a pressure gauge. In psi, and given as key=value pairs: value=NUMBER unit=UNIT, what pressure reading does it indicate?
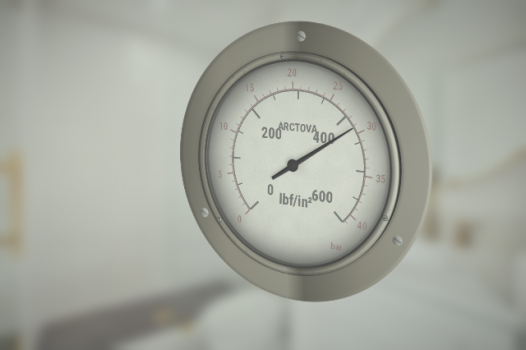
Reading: value=425 unit=psi
